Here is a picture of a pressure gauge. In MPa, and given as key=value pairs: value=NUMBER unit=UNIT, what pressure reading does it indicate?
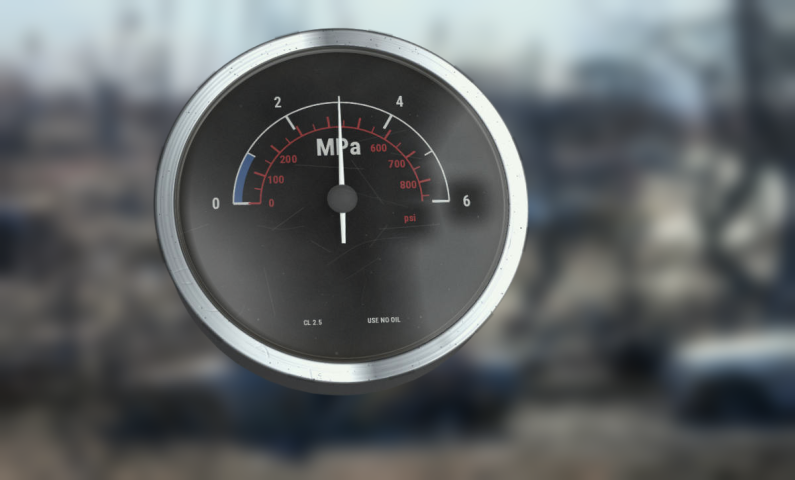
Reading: value=3 unit=MPa
